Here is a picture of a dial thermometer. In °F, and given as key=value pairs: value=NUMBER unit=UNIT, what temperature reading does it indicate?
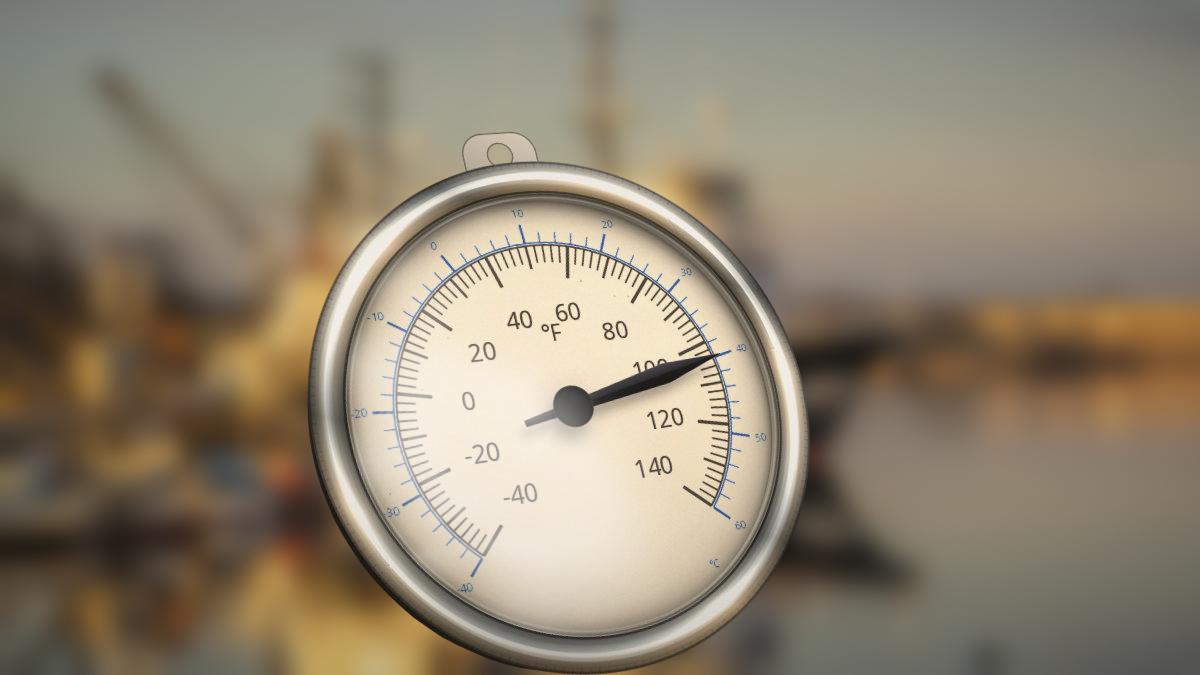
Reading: value=104 unit=°F
